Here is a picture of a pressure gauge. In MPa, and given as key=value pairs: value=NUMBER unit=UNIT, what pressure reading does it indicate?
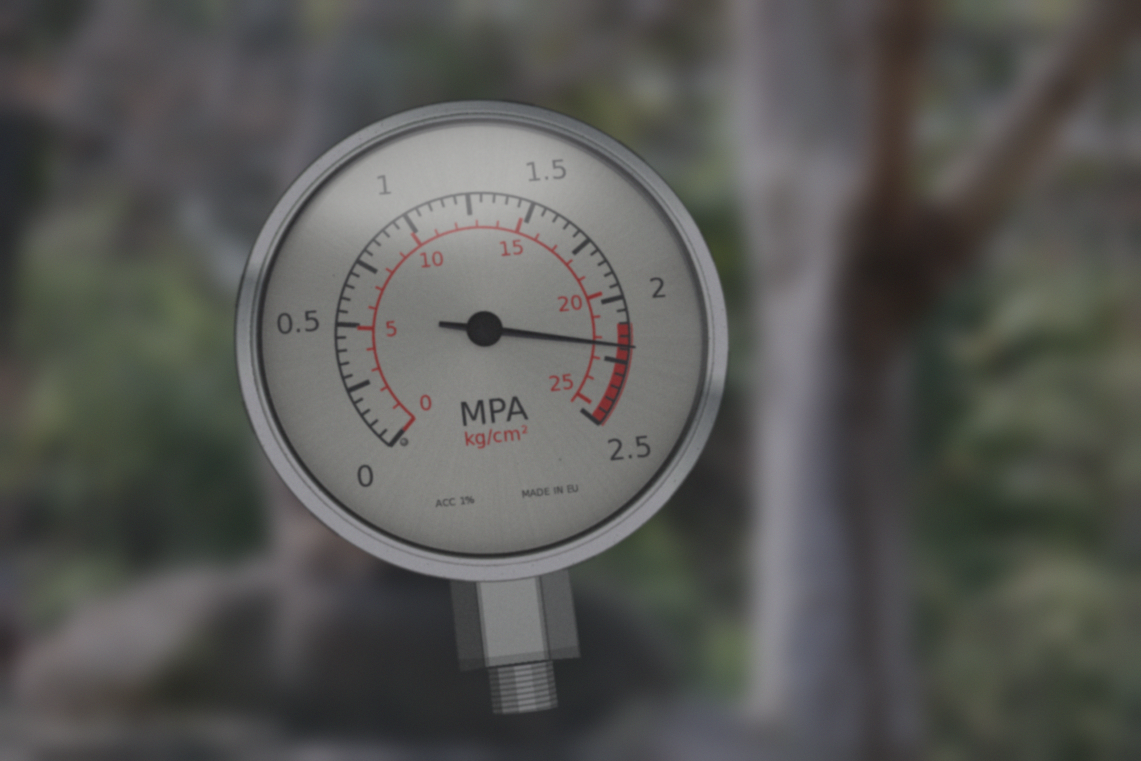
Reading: value=2.2 unit=MPa
